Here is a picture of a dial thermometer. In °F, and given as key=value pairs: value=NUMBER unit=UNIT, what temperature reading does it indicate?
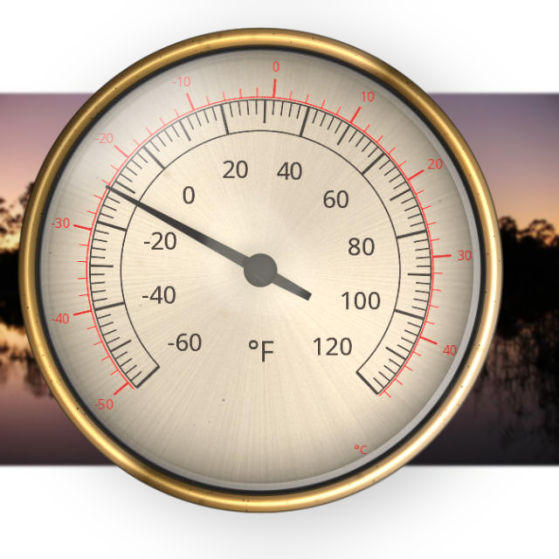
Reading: value=-12 unit=°F
